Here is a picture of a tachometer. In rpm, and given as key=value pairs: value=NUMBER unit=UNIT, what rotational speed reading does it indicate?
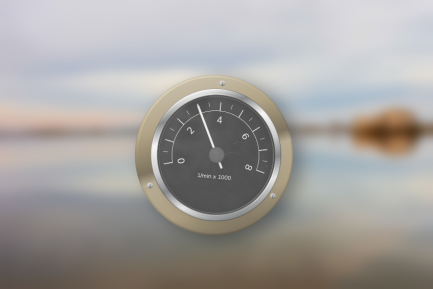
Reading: value=3000 unit=rpm
